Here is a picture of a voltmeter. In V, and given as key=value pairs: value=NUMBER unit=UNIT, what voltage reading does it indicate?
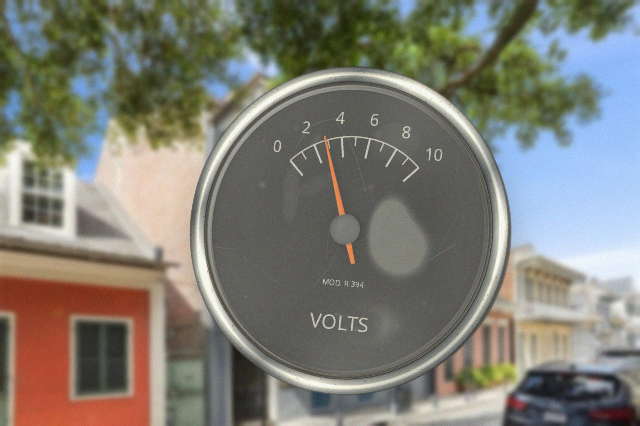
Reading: value=3 unit=V
